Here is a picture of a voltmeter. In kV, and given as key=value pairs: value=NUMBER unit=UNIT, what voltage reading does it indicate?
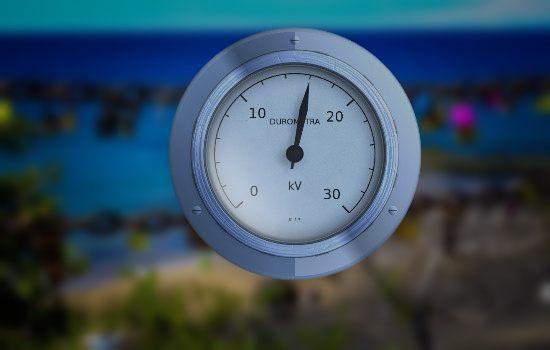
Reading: value=16 unit=kV
